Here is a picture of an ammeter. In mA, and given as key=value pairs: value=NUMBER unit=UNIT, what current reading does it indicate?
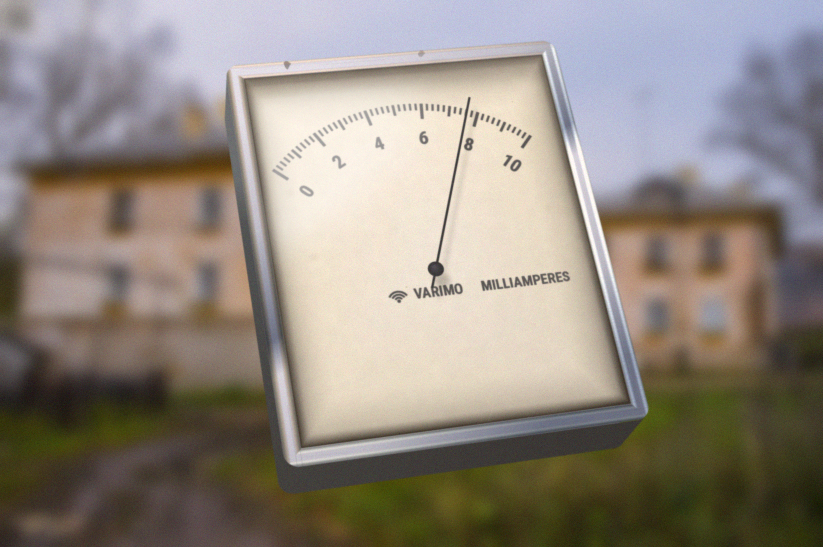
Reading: value=7.6 unit=mA
